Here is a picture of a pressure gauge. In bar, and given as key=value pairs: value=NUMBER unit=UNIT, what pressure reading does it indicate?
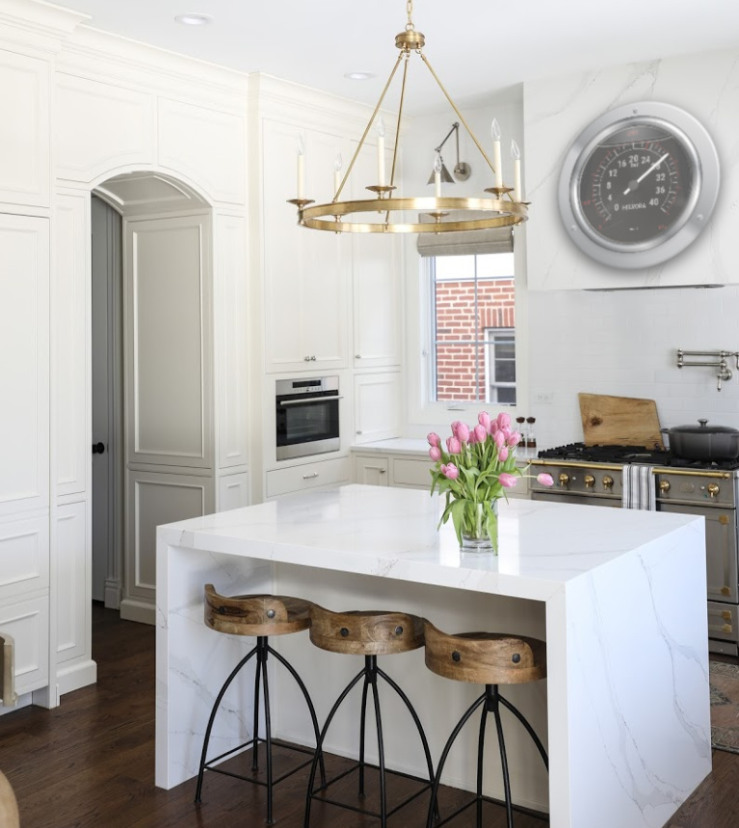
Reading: value=28 unit=bar
